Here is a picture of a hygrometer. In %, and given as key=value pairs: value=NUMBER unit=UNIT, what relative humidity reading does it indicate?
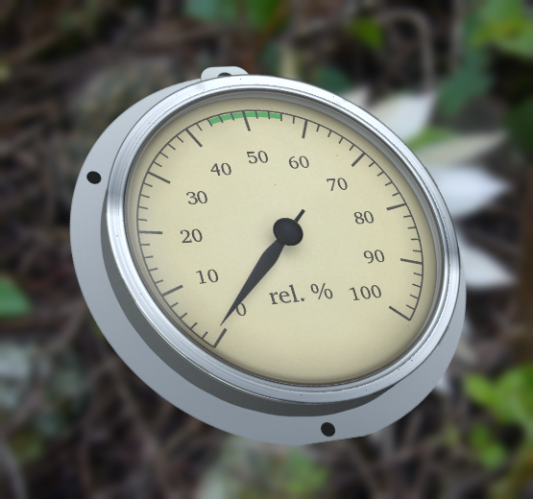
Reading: value=1 unit=%
